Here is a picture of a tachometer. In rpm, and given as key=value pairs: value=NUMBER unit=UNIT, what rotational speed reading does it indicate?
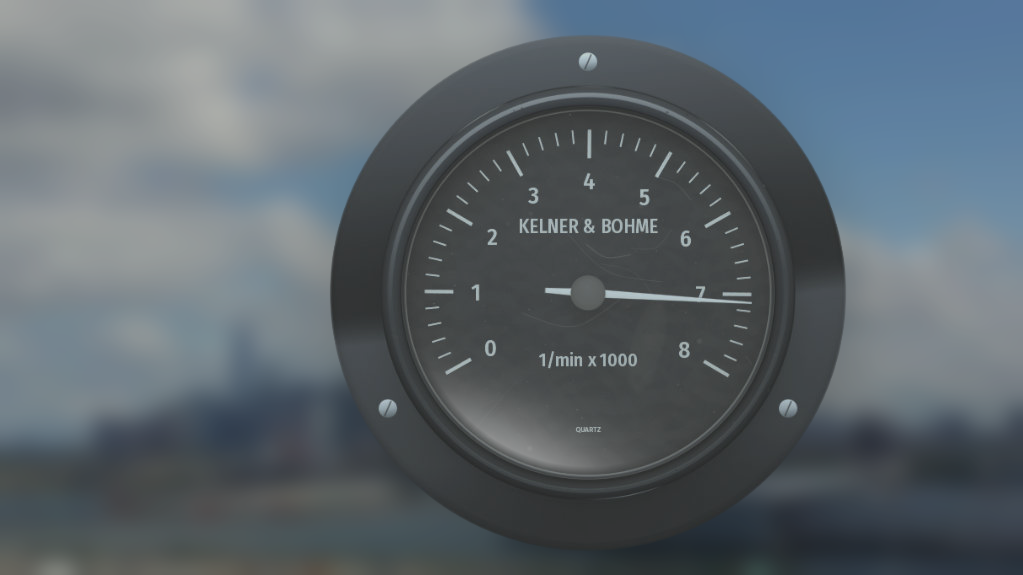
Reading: value=7100 unit=rpm
